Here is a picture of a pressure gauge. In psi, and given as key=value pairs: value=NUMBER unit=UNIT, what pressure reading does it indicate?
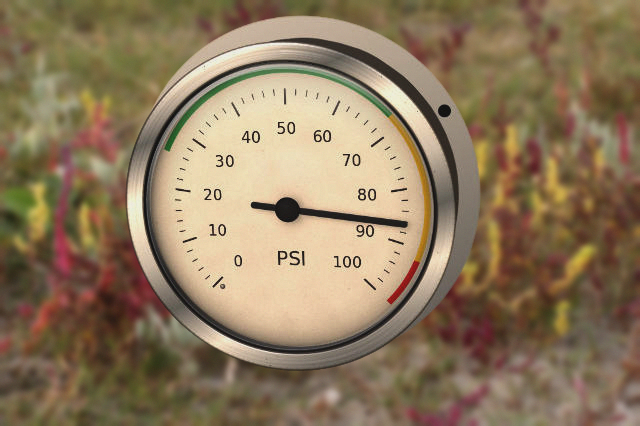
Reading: value=86 unit=psi
